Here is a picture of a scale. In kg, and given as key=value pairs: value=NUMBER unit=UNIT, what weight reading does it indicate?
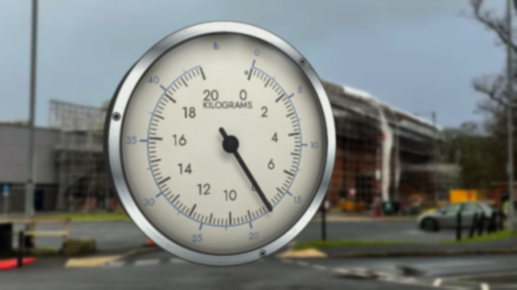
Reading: value=8 unit=kg
